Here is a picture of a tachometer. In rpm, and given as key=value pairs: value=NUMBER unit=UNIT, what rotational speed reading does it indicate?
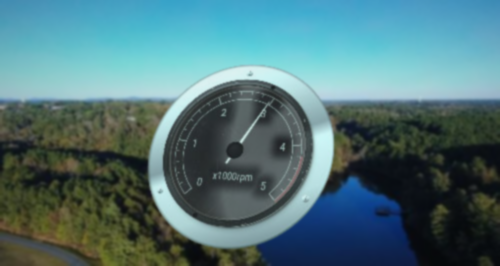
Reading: value=3000 unit=rpm
